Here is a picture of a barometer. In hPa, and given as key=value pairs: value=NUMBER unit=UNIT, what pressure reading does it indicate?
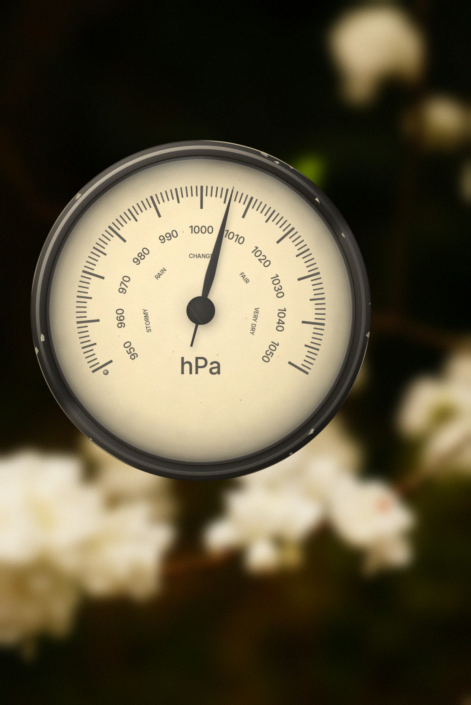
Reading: value=1006 unit=hPa
